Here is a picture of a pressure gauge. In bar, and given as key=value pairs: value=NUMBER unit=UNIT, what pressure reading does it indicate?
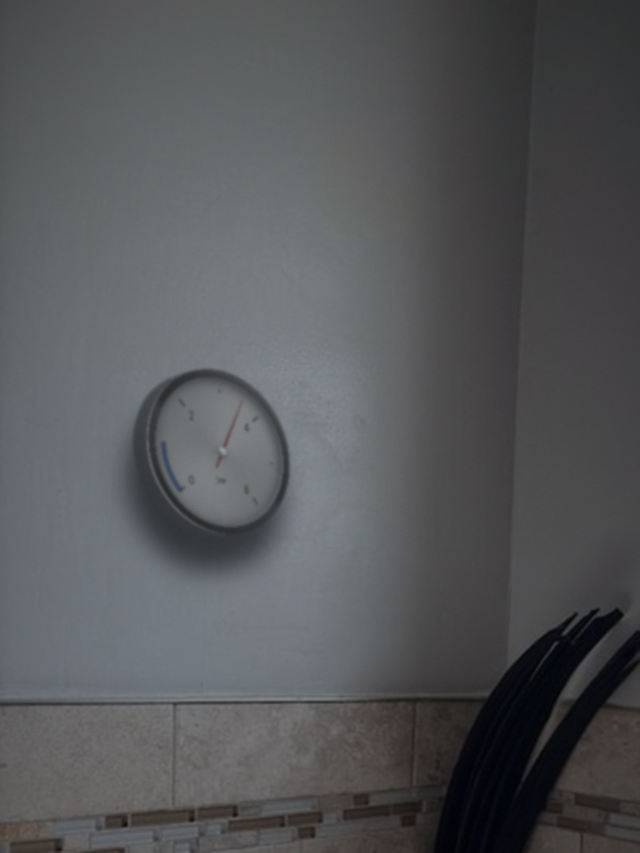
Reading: value=3.5 unit=bar
